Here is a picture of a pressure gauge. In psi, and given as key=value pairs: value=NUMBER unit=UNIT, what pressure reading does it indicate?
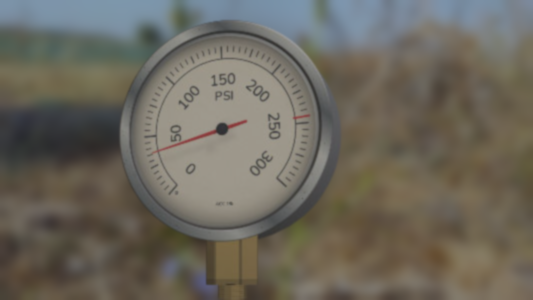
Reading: value=35 unit=psi
